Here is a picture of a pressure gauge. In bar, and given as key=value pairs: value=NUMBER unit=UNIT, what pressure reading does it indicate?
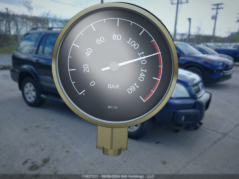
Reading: value=120 unit=bar
